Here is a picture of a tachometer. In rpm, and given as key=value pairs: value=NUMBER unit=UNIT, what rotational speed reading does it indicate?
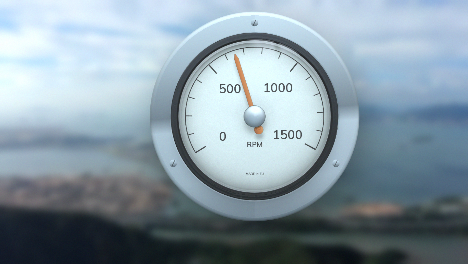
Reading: value=650 unit=rpm
